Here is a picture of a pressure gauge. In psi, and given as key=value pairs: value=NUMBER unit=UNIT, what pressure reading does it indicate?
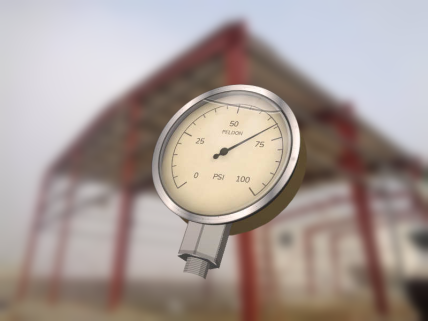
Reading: value=70 unit=psi
